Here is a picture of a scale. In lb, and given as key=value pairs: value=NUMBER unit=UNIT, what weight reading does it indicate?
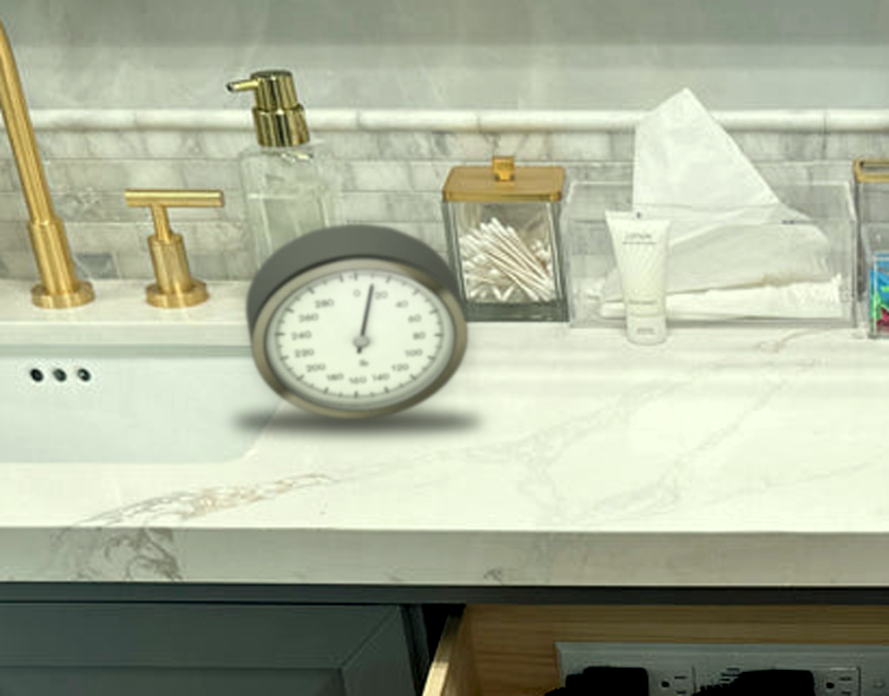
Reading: value=10 unit=lb
